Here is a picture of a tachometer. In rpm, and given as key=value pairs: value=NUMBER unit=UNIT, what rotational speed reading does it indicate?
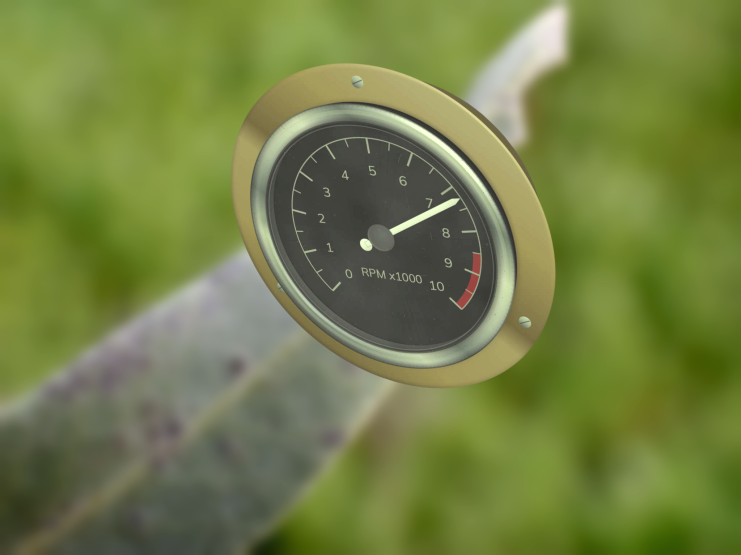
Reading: value=7250 unit=rpm
